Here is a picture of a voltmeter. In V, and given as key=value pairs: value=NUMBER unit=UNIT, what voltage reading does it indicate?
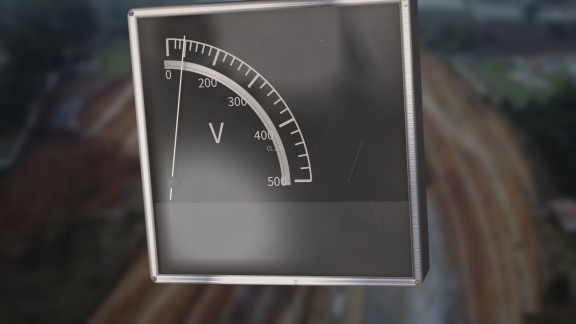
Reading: value=100 unit=V
